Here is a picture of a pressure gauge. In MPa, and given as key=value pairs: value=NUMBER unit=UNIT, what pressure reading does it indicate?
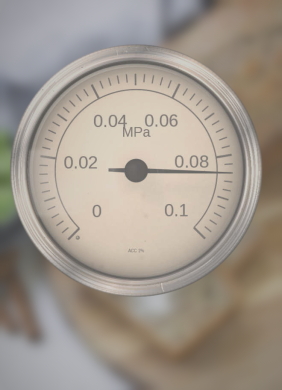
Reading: value=0.084 unit=MPa
